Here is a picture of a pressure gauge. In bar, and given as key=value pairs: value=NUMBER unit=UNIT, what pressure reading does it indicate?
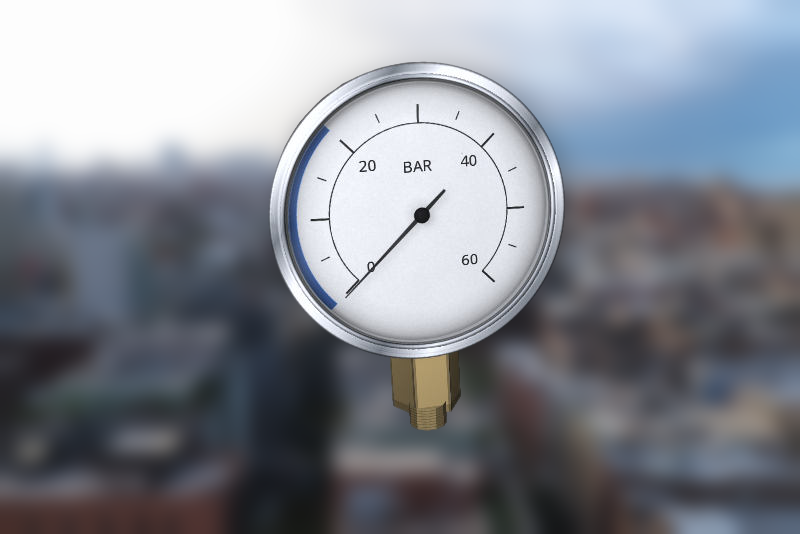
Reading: value=0 unit=bar
